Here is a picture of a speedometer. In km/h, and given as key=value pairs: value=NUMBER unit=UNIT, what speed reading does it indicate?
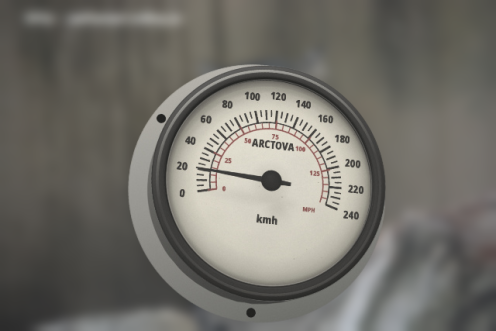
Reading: value=20 unit=km/h
